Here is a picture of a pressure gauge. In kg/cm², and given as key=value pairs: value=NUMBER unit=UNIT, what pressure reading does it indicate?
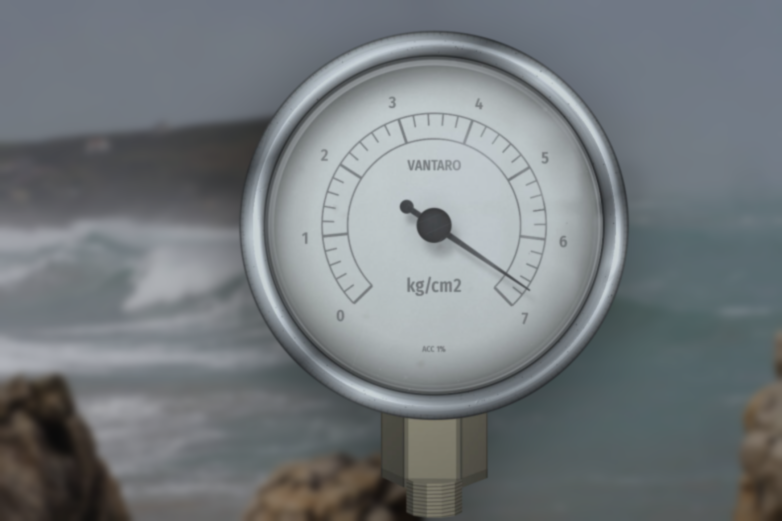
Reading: value=6.7 unit=kg/cm²
